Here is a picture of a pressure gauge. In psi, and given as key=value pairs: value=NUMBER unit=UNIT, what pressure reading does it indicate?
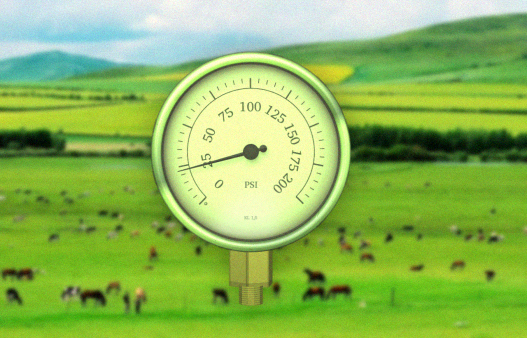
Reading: value=22.5 unit=psi
